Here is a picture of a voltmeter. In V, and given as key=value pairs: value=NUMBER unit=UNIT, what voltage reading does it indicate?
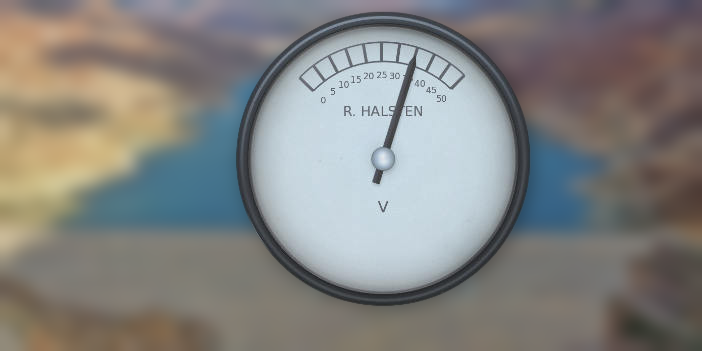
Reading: value=35 unit=V
